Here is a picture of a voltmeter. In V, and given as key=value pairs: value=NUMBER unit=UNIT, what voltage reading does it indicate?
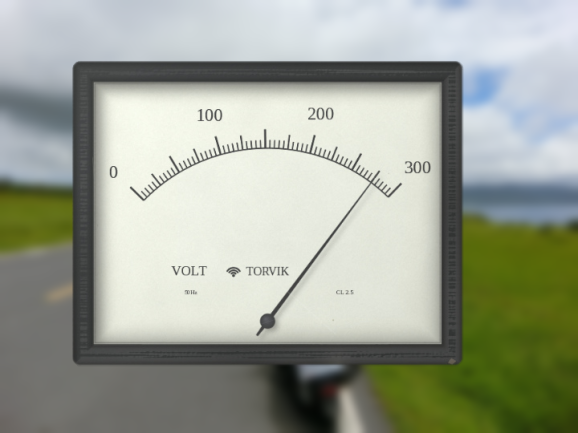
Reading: value=275 unit=V
